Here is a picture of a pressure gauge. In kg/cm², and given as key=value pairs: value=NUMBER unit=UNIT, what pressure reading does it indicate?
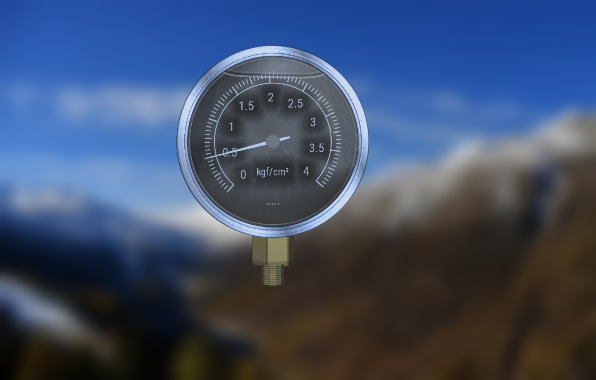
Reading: value=0.5 unit=kg/cm²
